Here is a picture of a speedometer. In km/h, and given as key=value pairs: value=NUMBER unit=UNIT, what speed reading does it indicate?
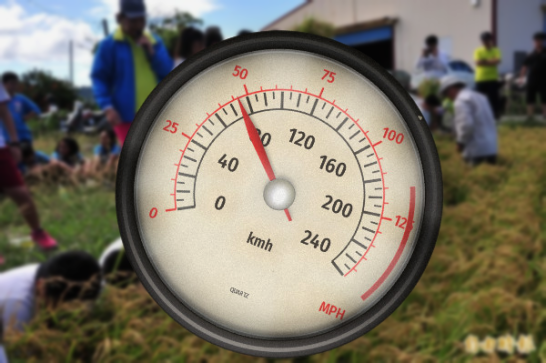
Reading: value=75 unit=km/h
